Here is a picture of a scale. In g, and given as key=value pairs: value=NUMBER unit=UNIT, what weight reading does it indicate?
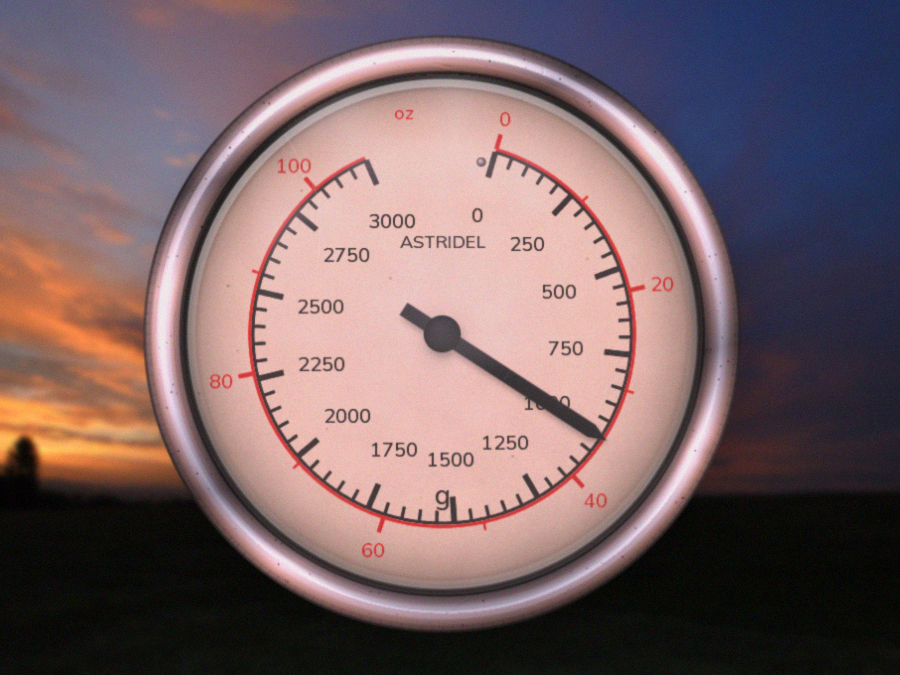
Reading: value=1000 unit=g
